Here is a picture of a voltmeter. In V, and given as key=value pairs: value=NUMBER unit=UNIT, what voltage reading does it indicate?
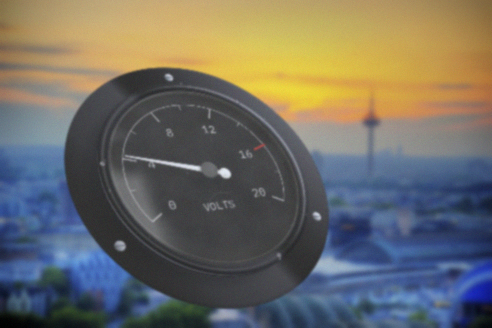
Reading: value=4 unit=V
